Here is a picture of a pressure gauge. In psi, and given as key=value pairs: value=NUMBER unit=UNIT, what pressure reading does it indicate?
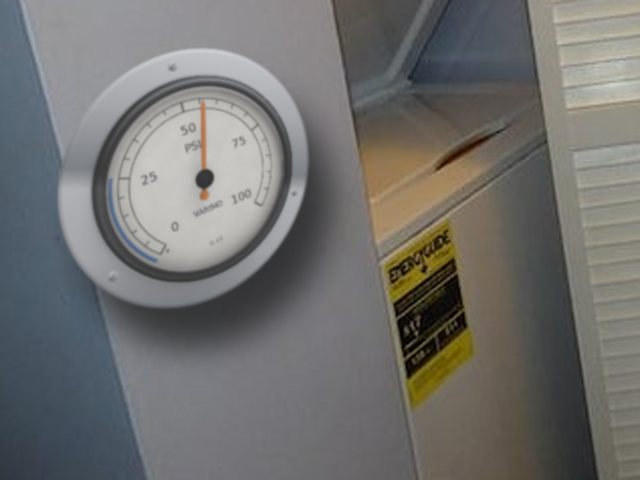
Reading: value=55 unit=psi
